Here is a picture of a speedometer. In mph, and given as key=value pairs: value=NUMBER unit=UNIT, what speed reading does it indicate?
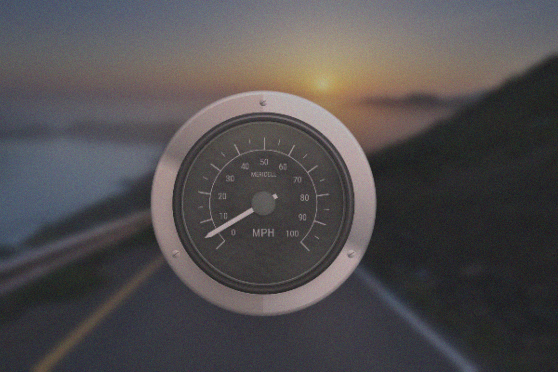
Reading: value=5 unit=mph
